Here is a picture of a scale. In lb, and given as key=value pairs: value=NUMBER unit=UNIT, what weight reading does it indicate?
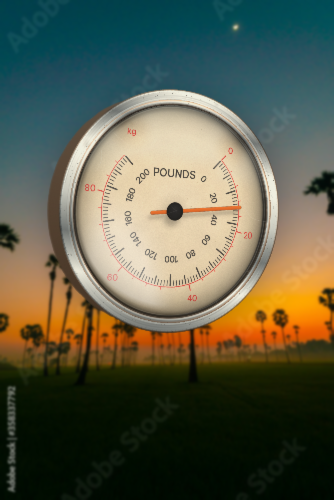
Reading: value=30 unit=lb
